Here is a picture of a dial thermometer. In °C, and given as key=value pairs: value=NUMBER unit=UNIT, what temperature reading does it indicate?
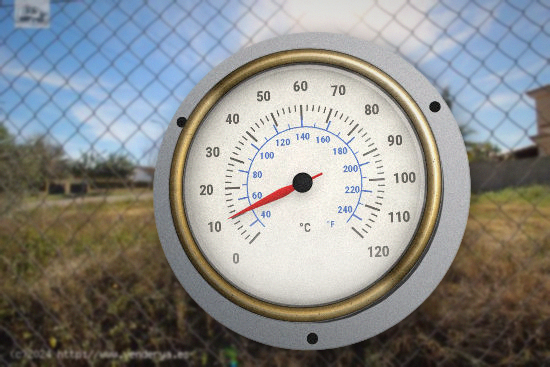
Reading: value=10 unit=°C
